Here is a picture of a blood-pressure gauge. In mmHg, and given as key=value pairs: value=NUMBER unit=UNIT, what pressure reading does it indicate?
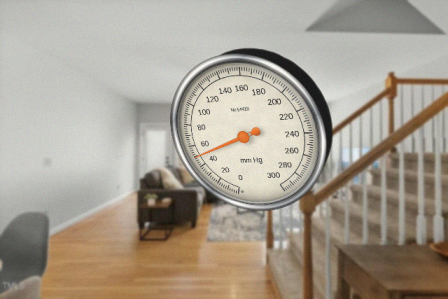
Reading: value=50 unit=mmHg
